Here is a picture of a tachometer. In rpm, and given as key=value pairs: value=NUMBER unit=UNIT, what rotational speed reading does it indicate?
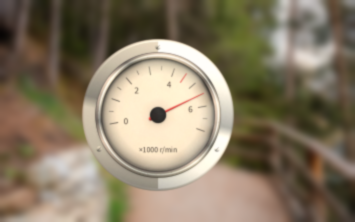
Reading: value=5500 unit=rpm
